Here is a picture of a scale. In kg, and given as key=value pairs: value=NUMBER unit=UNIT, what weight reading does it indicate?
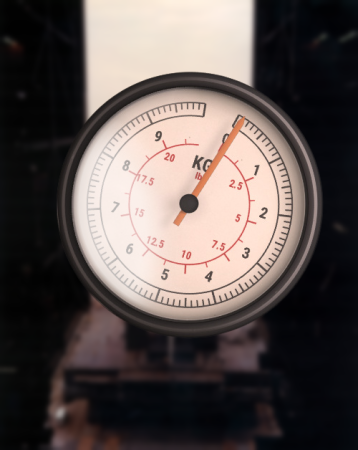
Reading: value=0.1 unit=kg
